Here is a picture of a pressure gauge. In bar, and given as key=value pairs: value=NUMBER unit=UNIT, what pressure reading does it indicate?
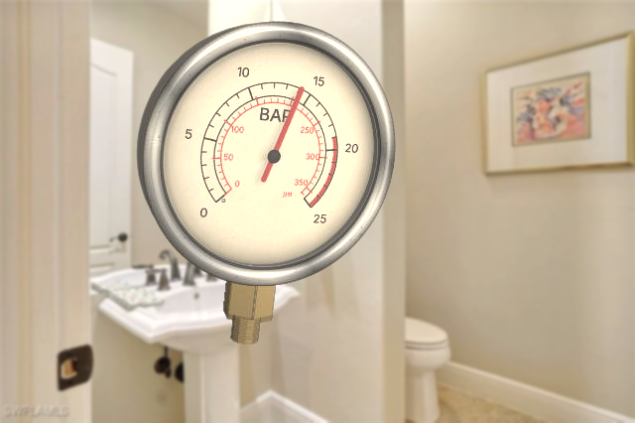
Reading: value=14 unit=bar
